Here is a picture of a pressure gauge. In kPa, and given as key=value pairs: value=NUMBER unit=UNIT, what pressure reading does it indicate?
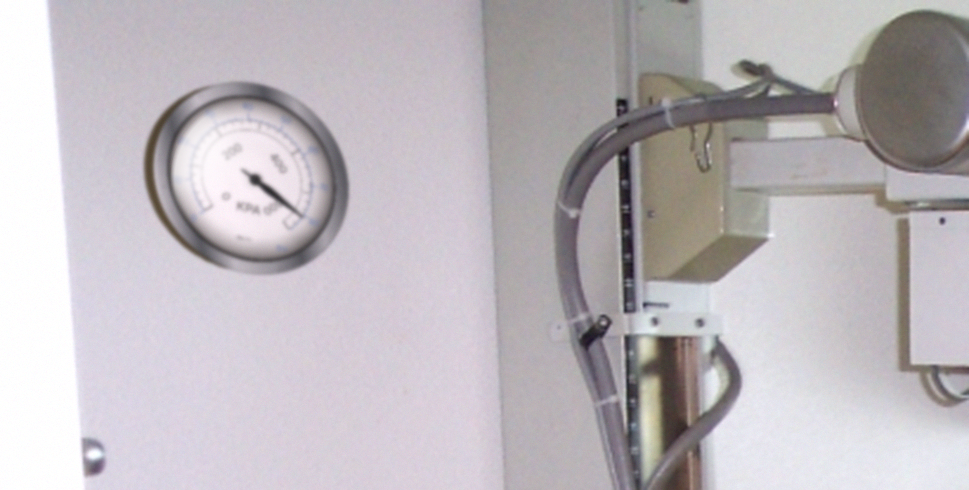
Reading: value=560 unit=kPa
